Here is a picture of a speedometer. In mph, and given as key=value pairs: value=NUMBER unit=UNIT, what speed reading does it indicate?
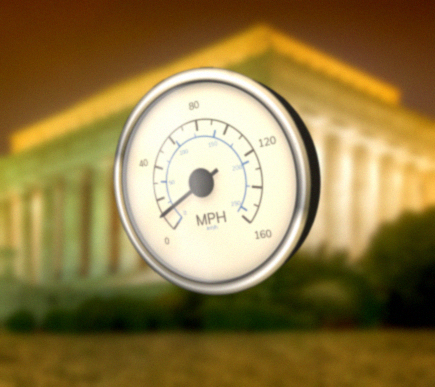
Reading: value=10 unit=mph
